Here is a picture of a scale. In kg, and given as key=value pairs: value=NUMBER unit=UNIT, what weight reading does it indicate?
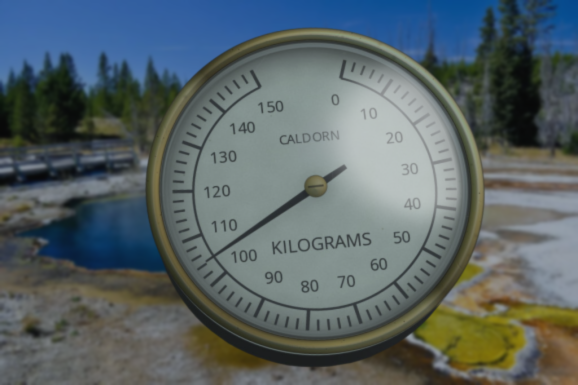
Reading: value=104 unit=kg
